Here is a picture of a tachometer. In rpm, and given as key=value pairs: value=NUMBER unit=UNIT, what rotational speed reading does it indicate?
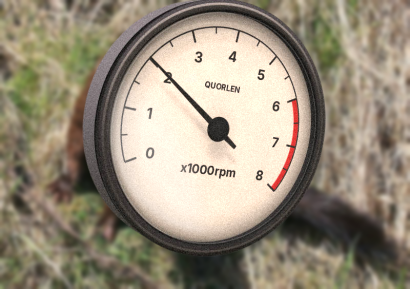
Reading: value=2000 unit=rpm
